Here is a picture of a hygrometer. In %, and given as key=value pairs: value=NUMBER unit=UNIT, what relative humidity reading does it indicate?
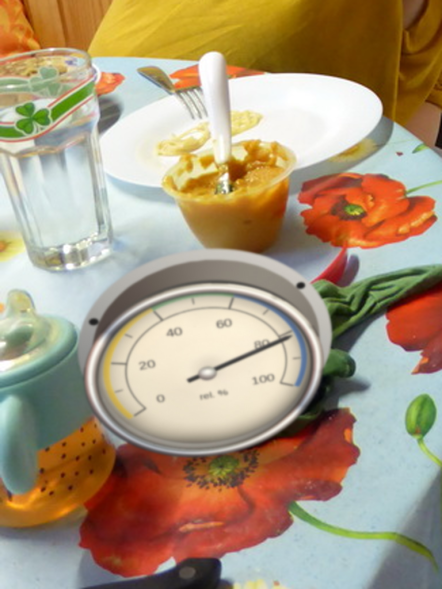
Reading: value=80 unit=%
